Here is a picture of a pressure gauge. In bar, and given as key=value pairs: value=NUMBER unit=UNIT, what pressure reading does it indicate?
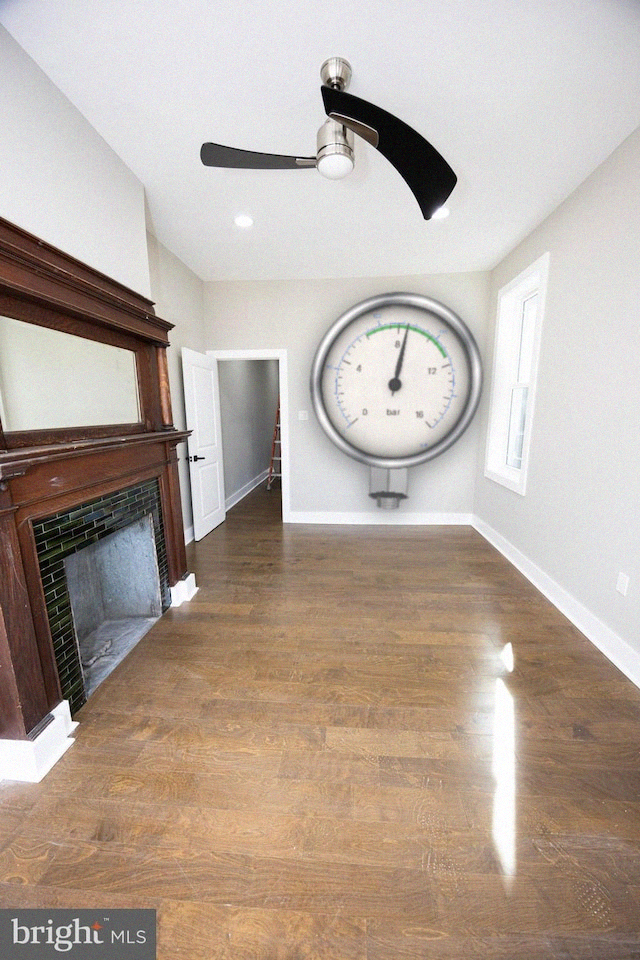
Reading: value=8.5 unit=bar
